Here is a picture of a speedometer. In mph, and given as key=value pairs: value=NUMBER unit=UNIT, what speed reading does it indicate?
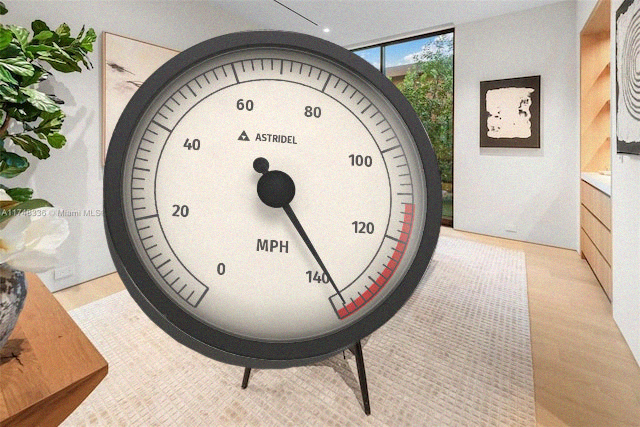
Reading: value=138 unit=mph
